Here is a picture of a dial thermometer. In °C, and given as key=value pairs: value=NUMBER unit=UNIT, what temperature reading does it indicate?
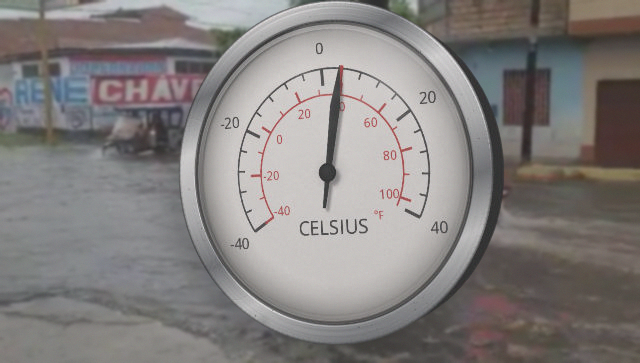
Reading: value=4 unit=°C
